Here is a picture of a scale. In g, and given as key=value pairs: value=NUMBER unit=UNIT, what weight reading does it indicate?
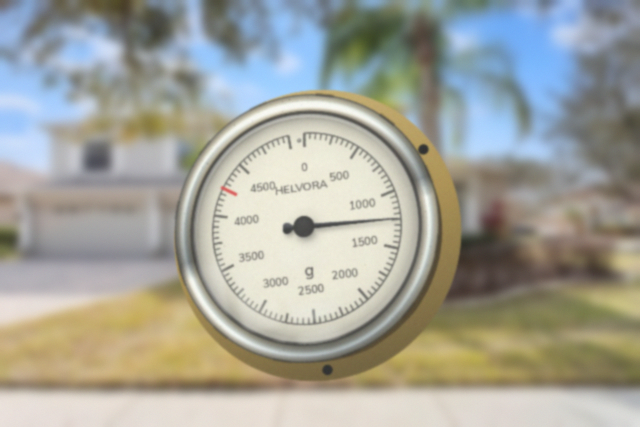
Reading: value=1250 unit=g
